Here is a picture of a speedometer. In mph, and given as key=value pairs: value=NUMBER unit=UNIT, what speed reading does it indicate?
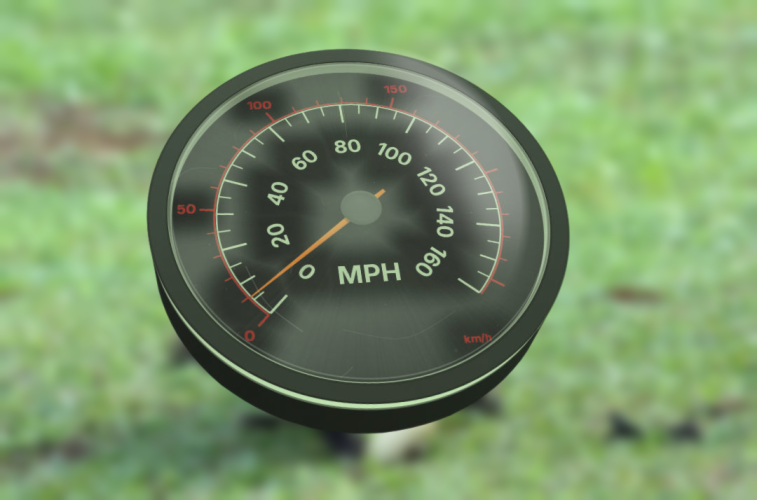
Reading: value=5 unit=mph
